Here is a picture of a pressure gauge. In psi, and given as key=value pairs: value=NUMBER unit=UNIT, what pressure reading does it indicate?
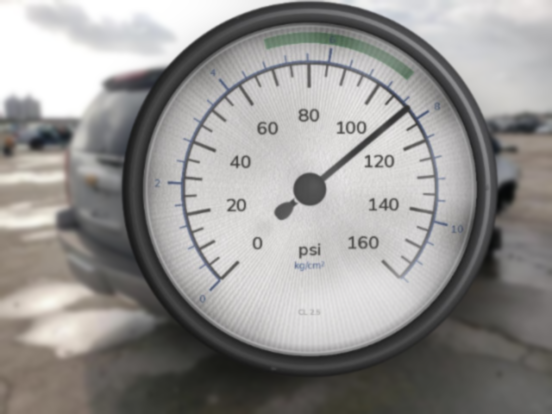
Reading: value=110 unit=psi
